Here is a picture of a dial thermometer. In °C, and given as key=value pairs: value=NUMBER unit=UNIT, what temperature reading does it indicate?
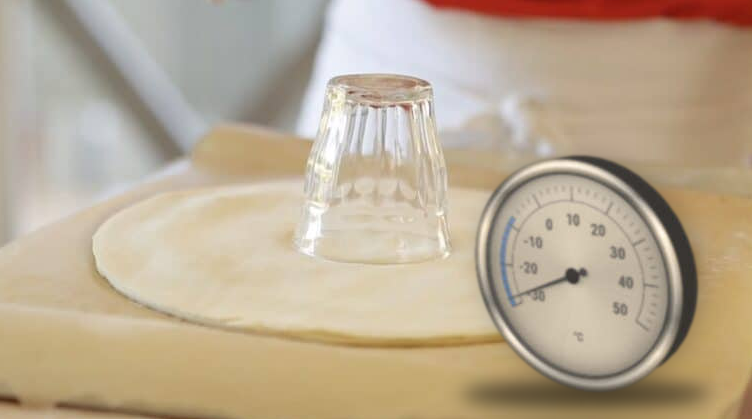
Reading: value=-28 unit=°C
